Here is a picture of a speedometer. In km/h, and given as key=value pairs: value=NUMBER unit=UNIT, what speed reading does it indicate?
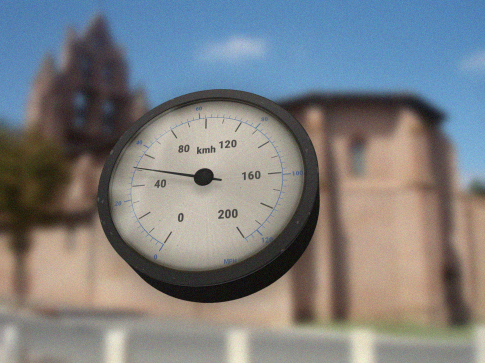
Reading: value=50 unit=km/h
